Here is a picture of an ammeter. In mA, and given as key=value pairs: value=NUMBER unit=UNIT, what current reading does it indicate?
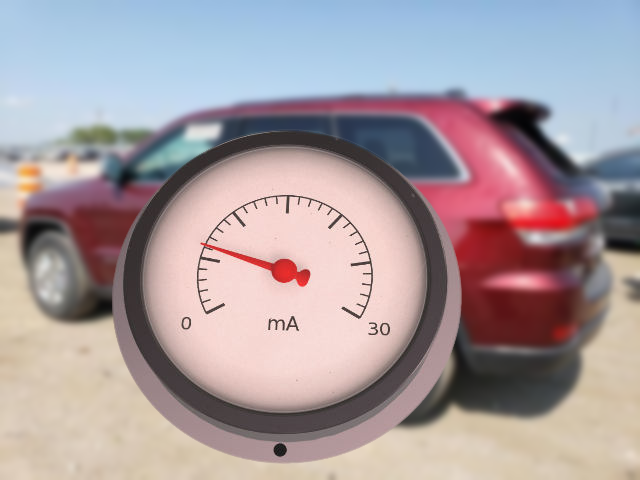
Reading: value=6 unit=mA
